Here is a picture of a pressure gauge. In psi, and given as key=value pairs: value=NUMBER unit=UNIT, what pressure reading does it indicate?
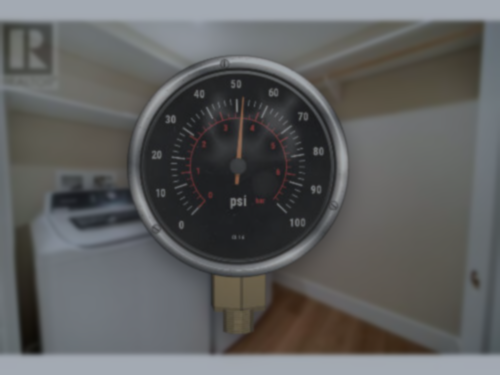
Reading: value=52 unit=psi
